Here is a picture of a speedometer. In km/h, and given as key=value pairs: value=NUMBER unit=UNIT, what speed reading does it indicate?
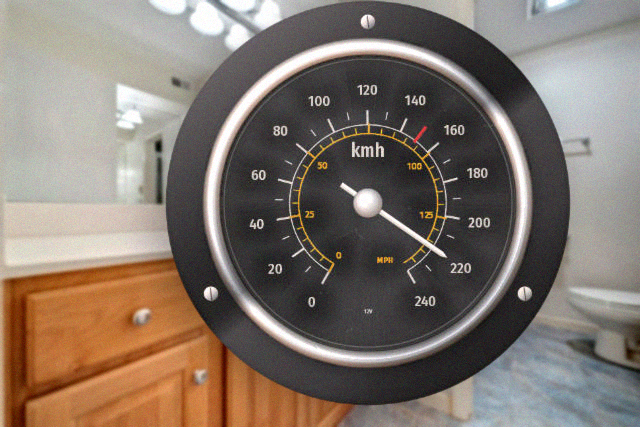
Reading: value=220 unit=km/h
